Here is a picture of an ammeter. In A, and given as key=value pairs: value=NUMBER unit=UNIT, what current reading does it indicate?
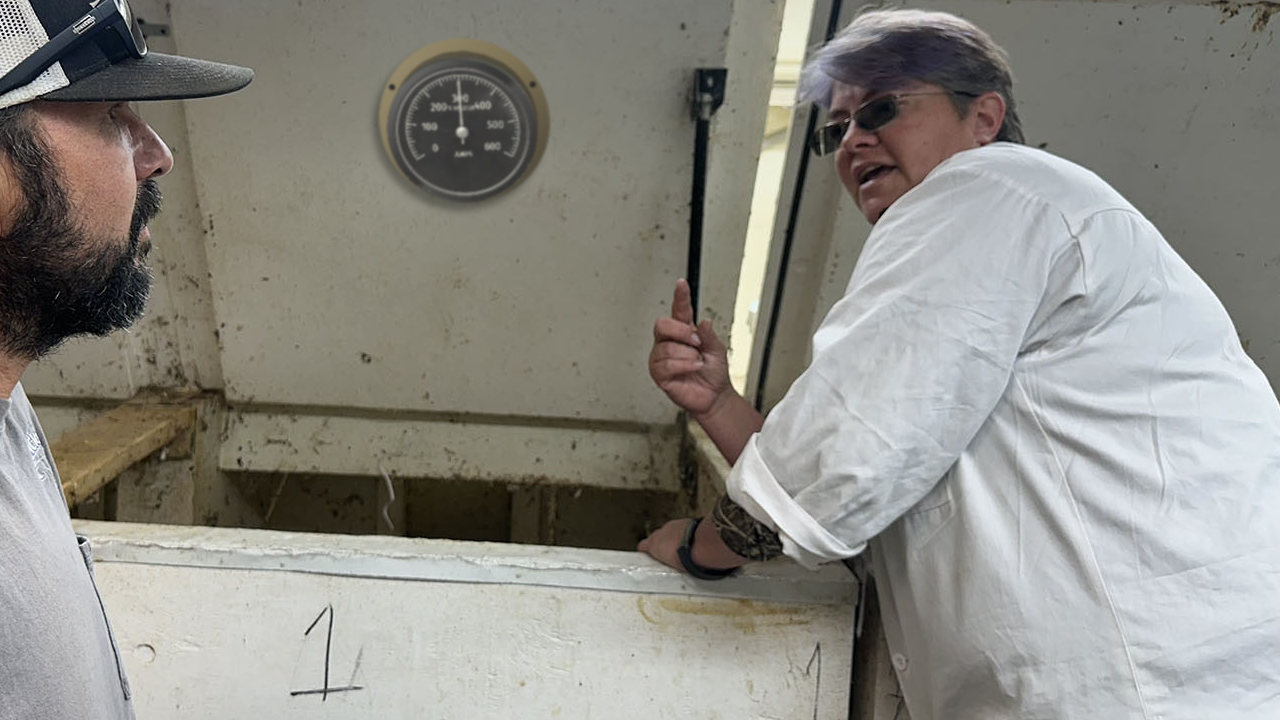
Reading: value=300 unit=A
